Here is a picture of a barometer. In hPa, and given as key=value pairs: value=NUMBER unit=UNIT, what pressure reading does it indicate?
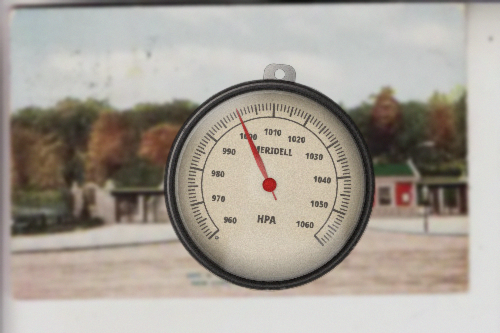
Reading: value=1000 unit=hPa
